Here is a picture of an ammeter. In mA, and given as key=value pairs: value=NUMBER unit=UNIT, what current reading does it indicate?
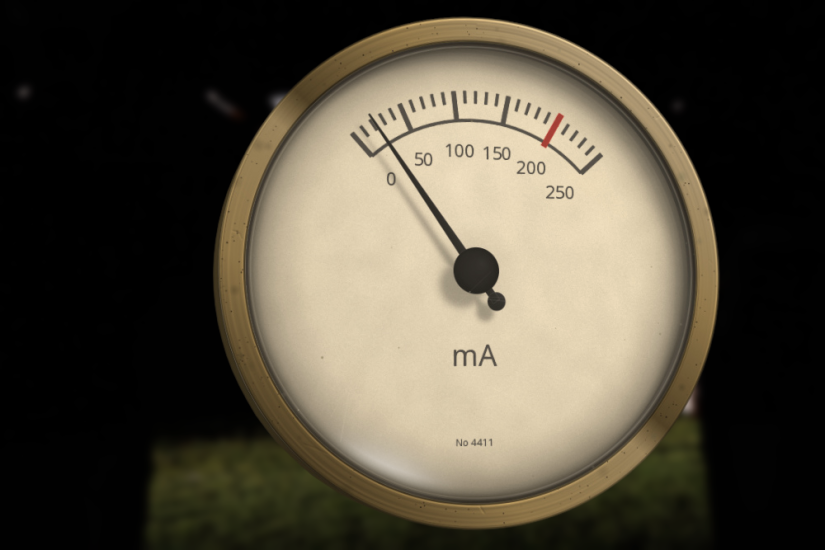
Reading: value=20 unit=mA
